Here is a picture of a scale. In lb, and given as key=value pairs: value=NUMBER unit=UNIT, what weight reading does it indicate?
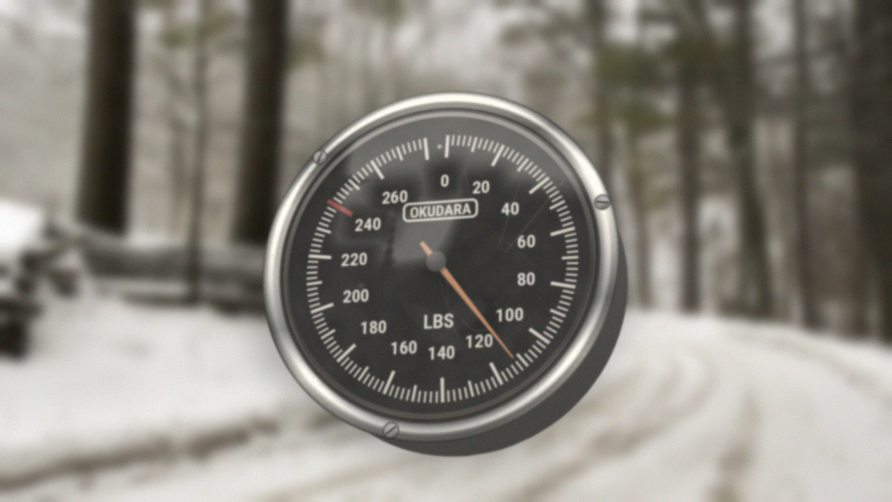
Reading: value=112 unit=lb
